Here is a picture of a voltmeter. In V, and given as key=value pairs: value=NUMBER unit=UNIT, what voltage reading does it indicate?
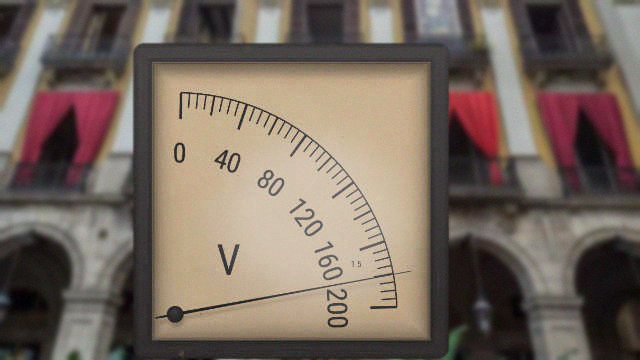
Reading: value=180 unit=V
